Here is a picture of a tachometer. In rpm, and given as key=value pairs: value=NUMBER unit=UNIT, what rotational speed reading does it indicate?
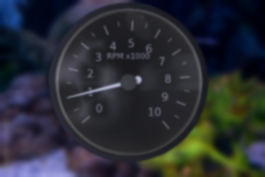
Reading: value=1000 unit=rpm
